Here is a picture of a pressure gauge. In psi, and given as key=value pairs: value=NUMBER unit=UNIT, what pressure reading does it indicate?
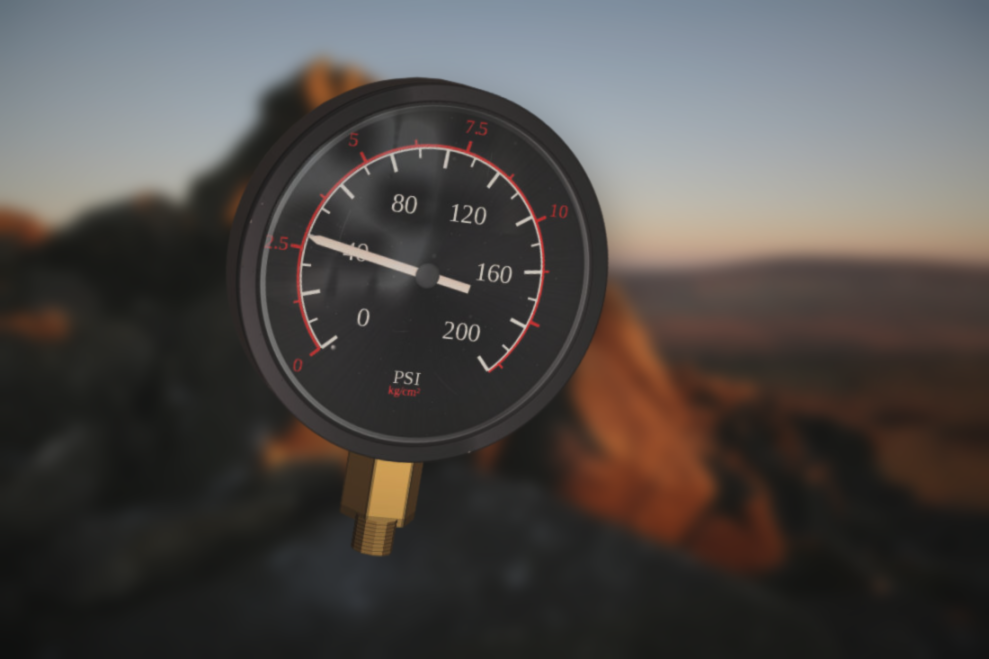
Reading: value=40 unit=psi
